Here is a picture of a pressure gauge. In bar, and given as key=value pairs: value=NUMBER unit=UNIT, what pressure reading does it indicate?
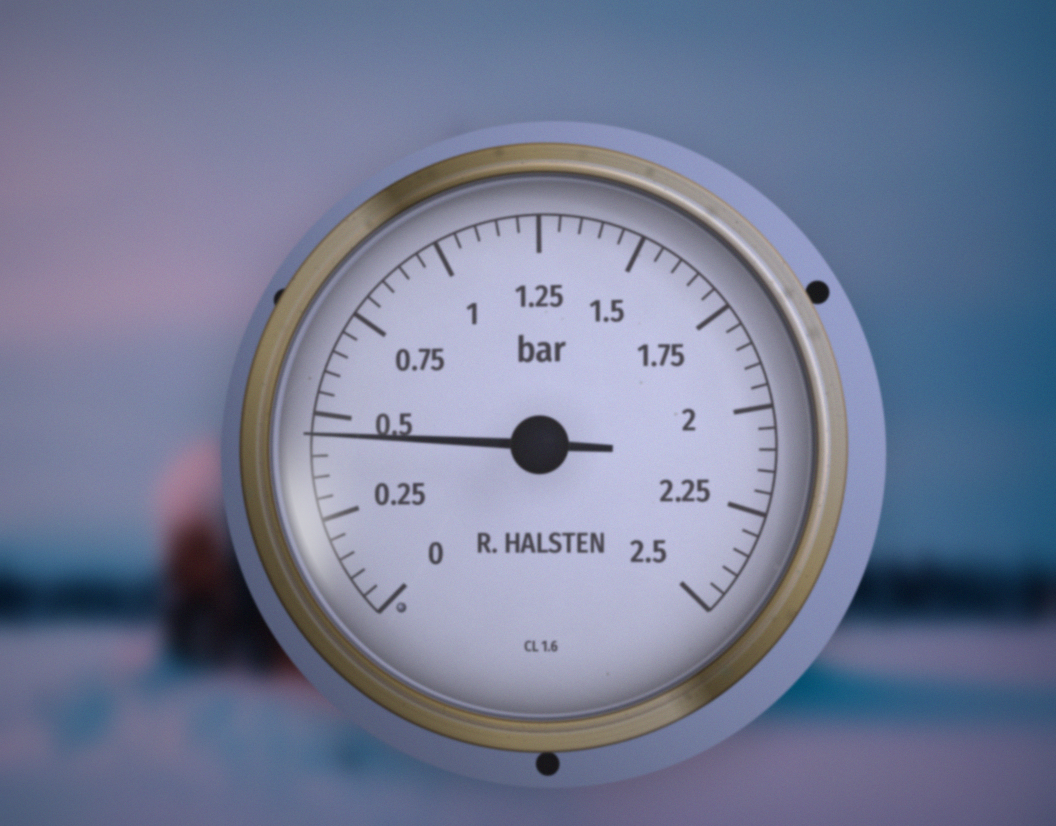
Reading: value=0.45 unit=bar
